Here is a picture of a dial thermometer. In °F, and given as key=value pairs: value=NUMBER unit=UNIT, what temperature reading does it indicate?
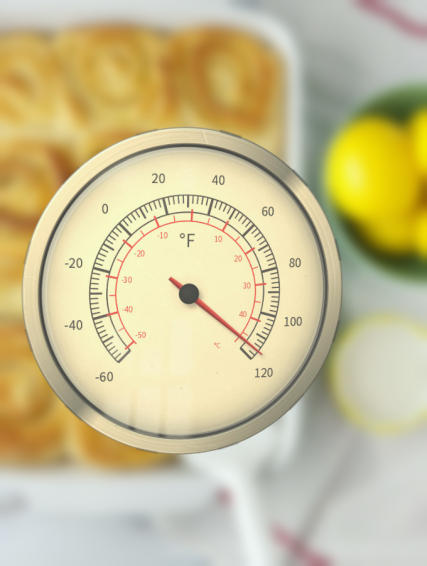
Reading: value=116 unit=°F
